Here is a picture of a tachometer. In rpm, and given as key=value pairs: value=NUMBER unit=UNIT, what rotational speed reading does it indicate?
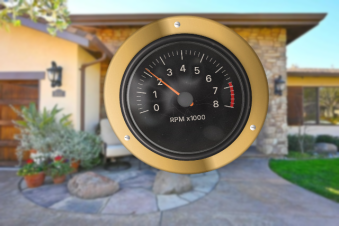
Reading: value=2200 unit=rpm
